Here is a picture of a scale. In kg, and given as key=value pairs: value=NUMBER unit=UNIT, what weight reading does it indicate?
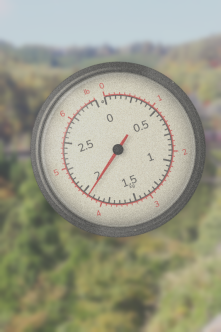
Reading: value=1.95 unit=kg
